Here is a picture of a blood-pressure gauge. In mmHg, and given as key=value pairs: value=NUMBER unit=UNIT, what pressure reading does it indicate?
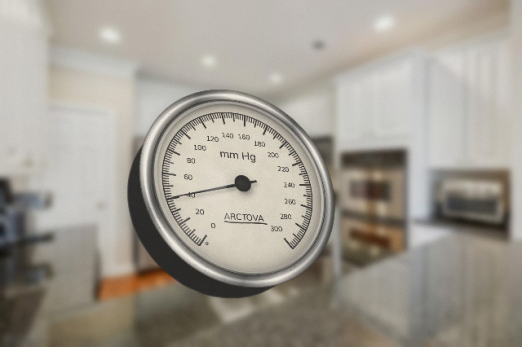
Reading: value=40 unit=mmHg
